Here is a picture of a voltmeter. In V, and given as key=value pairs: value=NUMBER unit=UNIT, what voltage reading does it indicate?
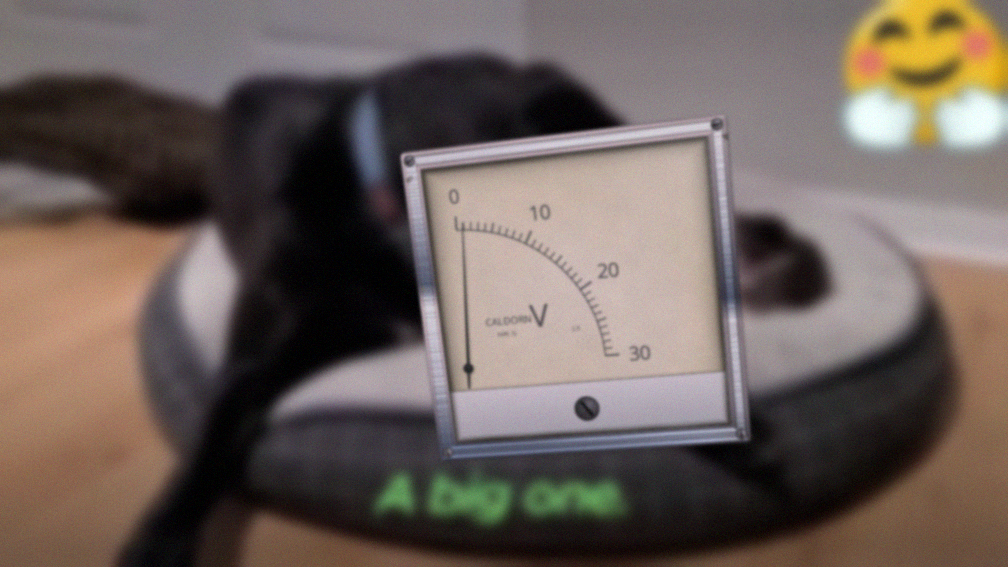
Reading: value=1 unit=V
